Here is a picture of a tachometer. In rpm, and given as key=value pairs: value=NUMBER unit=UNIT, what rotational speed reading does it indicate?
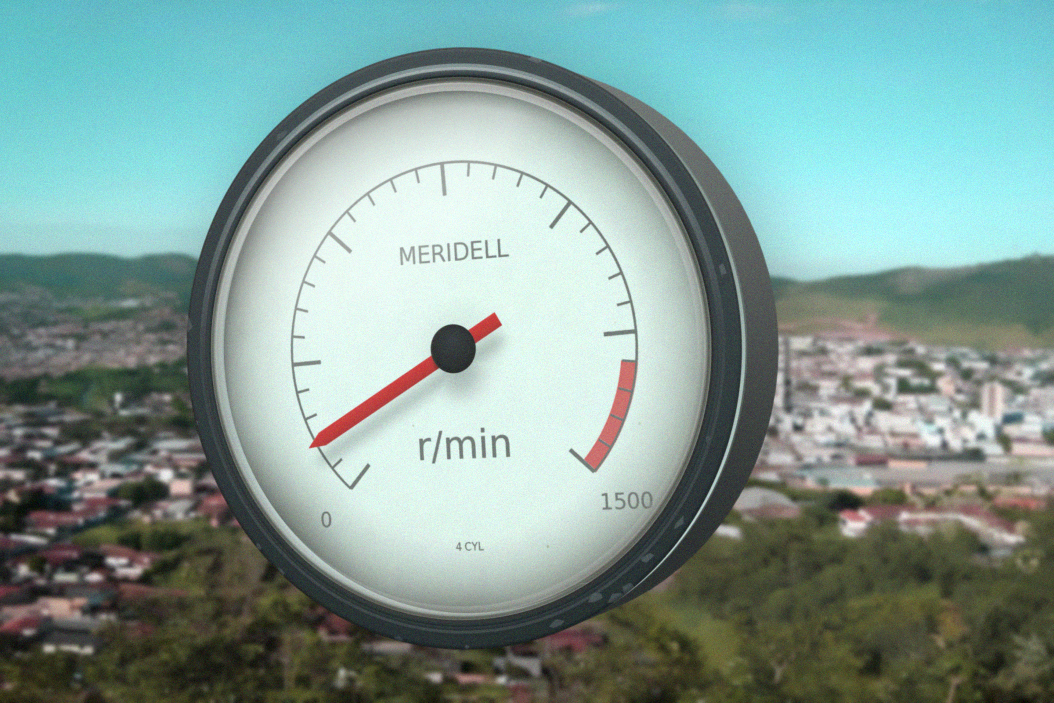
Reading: value=100 unit=rpm
